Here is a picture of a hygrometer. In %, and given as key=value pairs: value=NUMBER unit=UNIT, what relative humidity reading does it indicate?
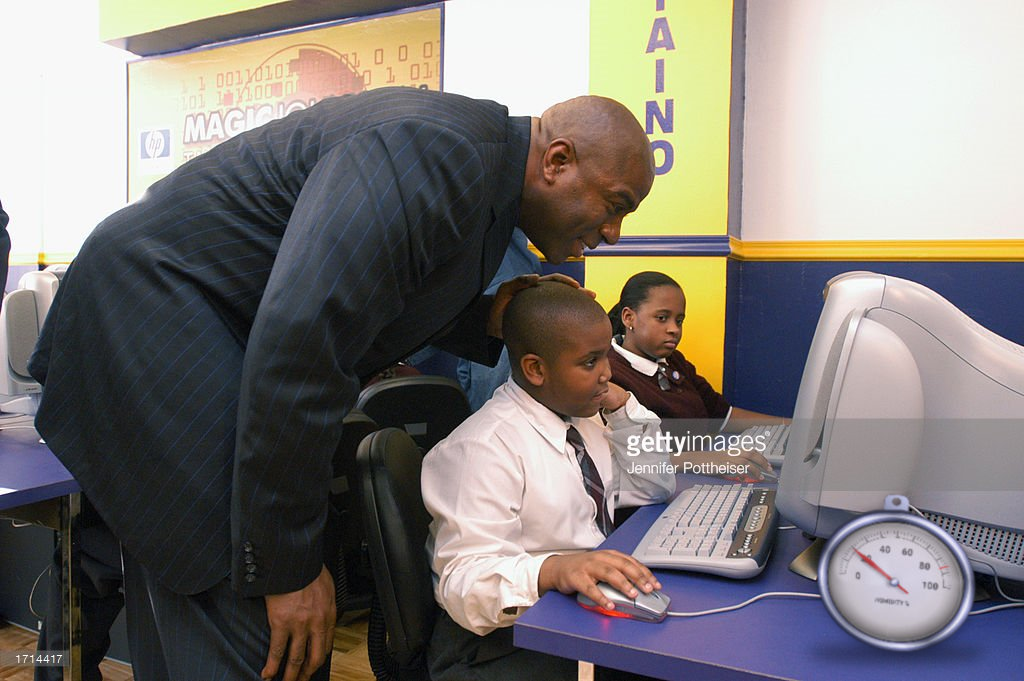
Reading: value=20 unit=%
